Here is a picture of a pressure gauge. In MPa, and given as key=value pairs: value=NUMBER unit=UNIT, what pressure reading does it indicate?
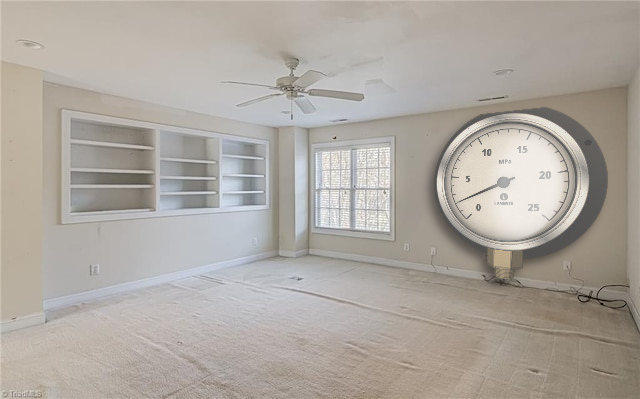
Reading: value=2 unit=MPa
